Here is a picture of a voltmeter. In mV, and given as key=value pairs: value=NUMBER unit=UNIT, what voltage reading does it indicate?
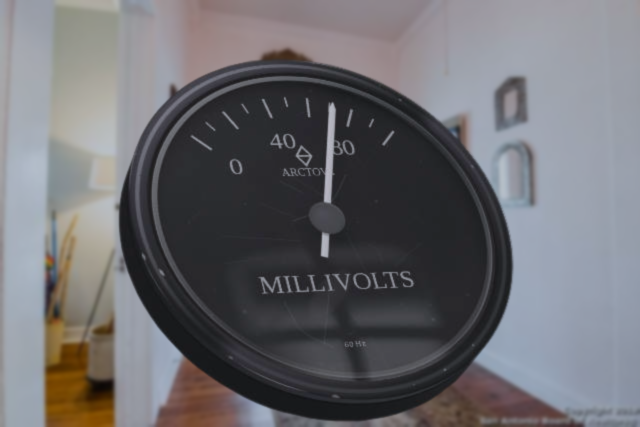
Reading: value=70 unit=mV
